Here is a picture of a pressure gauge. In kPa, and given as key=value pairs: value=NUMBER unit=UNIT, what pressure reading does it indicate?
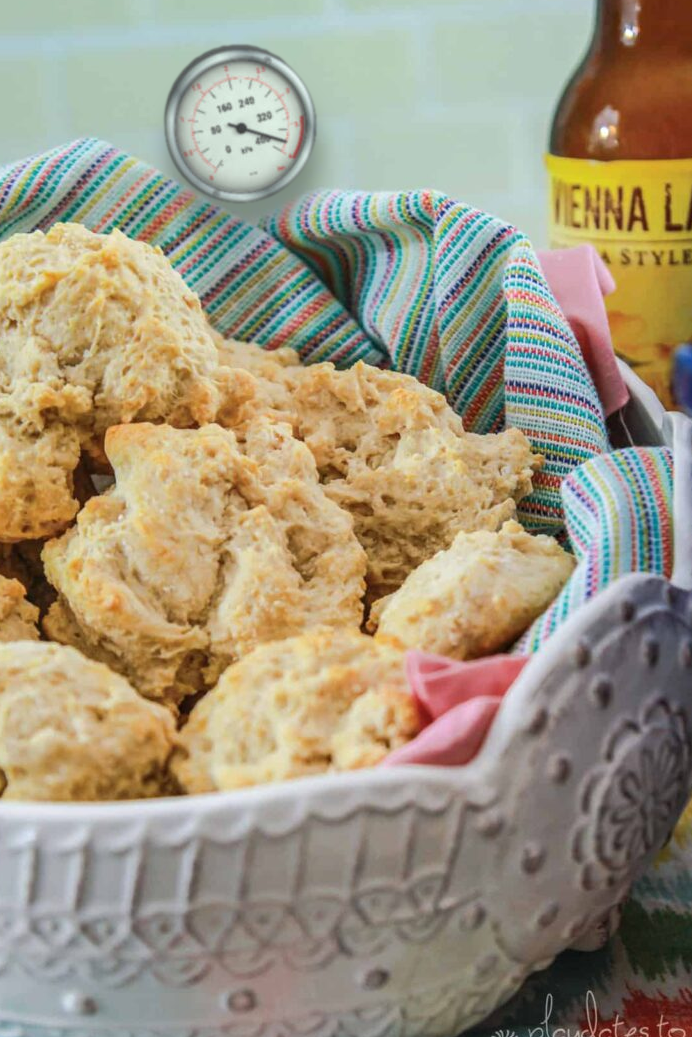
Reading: value=380 unit=kPa
